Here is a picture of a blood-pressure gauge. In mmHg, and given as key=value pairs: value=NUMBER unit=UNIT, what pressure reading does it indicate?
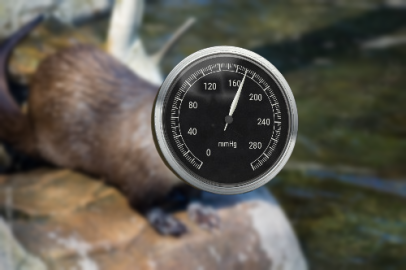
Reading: value=170 unit=mmHg
